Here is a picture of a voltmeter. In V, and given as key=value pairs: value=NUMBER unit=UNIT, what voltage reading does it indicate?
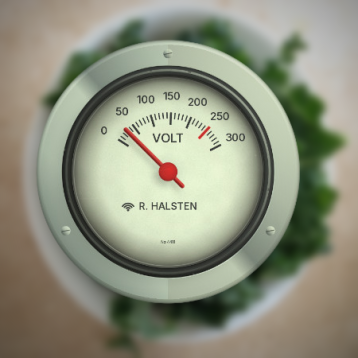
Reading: value=30 unit=V
